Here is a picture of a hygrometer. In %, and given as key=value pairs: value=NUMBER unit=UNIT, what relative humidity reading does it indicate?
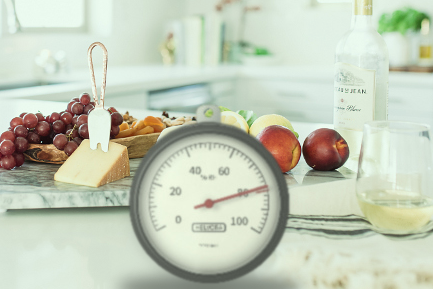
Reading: value=80 unit=%
